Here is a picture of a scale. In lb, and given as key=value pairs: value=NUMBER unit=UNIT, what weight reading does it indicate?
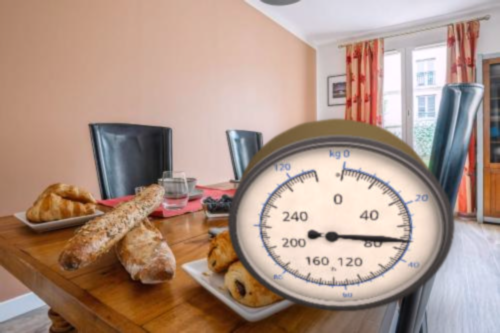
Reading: value=70 unit=lb
